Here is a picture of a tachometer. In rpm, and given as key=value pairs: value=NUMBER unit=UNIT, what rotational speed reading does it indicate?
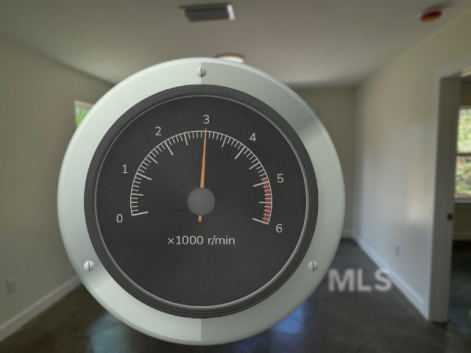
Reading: value=3000 unit=rpm
